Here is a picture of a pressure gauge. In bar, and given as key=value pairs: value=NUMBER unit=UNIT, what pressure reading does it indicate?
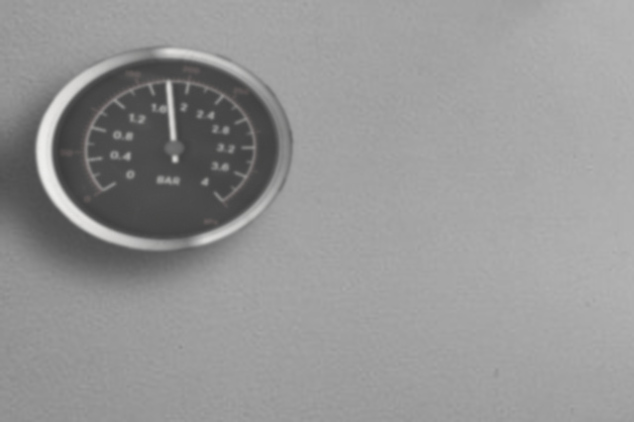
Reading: value=1.8 unit=bar
